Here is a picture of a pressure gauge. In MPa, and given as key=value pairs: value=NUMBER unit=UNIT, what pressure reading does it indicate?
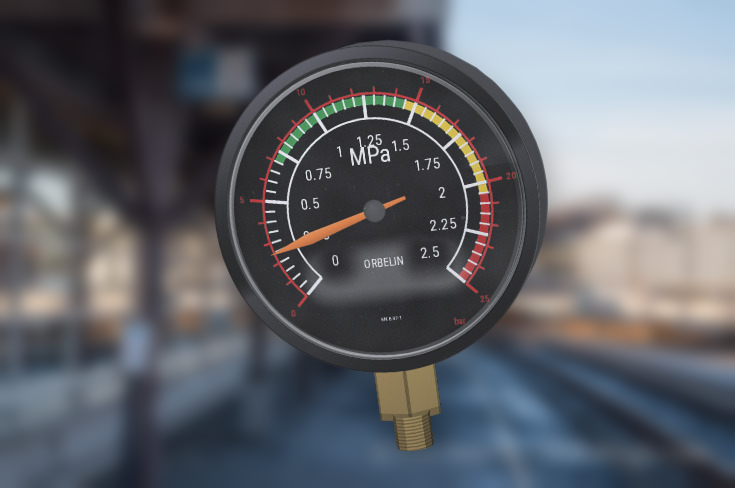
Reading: value=0.25 unit=MPa
